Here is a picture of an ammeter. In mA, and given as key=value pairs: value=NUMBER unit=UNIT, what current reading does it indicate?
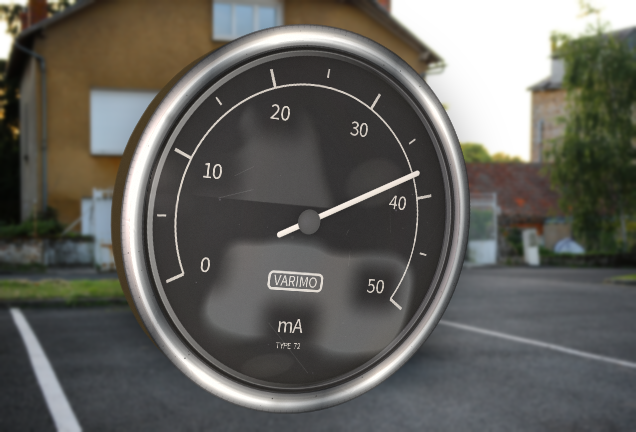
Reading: value=37.5 unit=mA
